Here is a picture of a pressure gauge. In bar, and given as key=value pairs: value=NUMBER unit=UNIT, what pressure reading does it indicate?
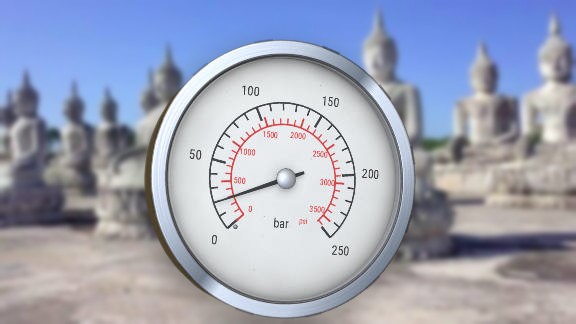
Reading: value=20 unit=bar
